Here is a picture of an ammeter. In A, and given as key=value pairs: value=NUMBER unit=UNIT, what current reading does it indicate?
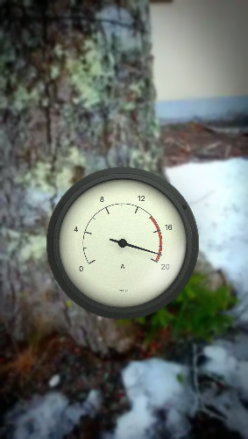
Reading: value=19 unit=A
